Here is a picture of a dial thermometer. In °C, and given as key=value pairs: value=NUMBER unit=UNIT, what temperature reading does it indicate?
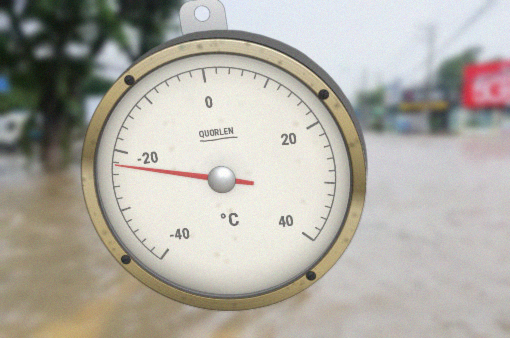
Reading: value=-22 unit=°C
